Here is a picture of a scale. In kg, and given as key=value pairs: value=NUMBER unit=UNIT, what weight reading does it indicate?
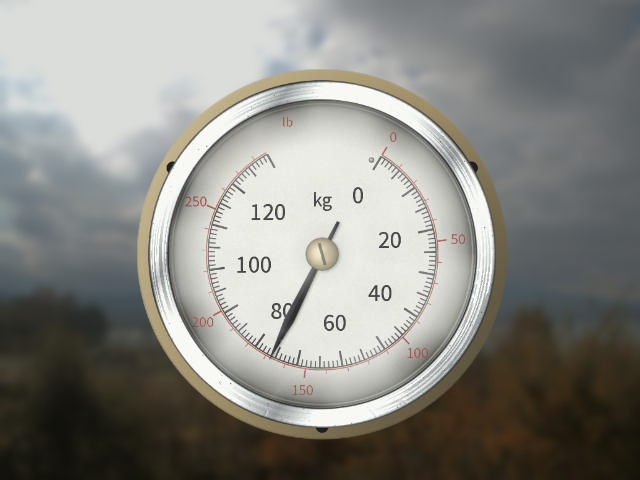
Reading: value=76 unit=kg
